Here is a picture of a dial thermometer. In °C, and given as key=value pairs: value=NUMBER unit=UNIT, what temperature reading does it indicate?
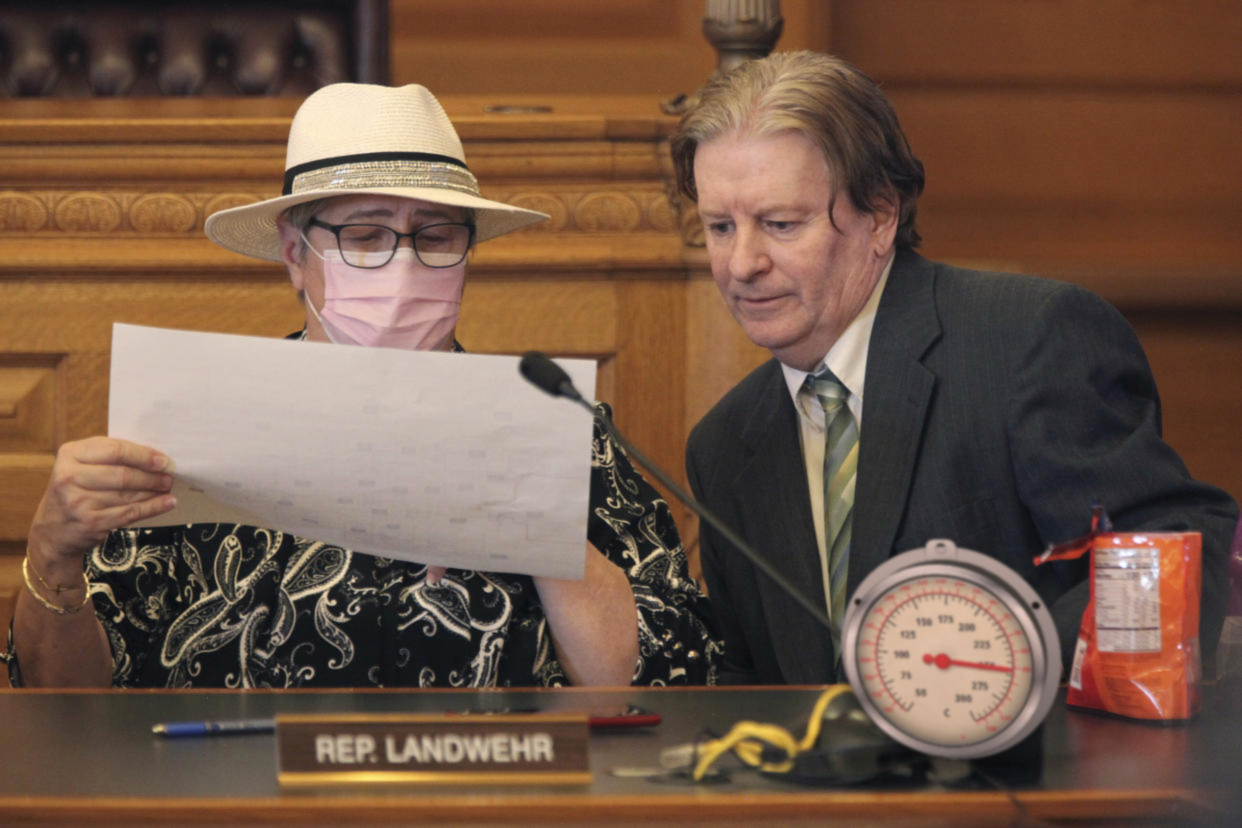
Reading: value=250 unit=°C
